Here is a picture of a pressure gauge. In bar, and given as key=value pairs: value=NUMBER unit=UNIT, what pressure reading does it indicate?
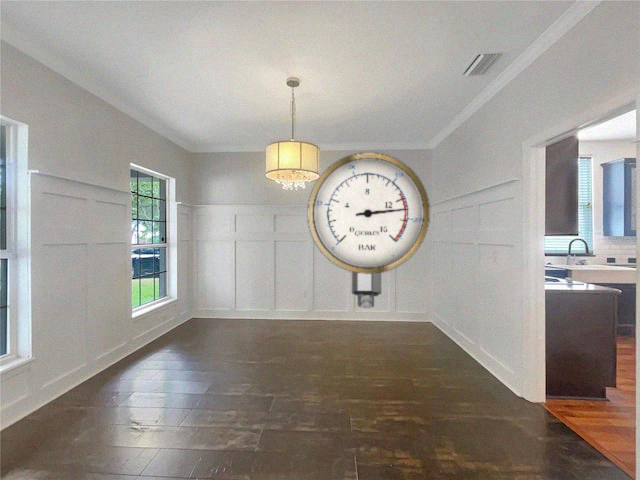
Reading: value=13 unit=bar
